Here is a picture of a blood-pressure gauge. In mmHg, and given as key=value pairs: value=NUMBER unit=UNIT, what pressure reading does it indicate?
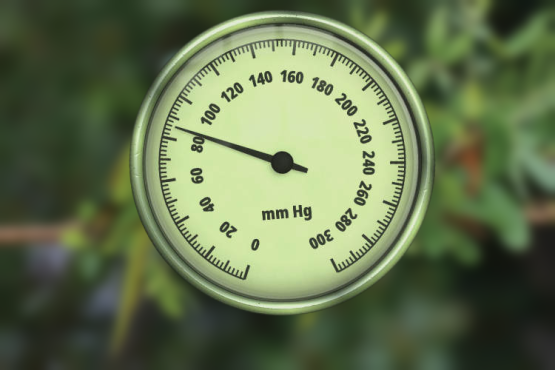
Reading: value=86 unit=mmHg
